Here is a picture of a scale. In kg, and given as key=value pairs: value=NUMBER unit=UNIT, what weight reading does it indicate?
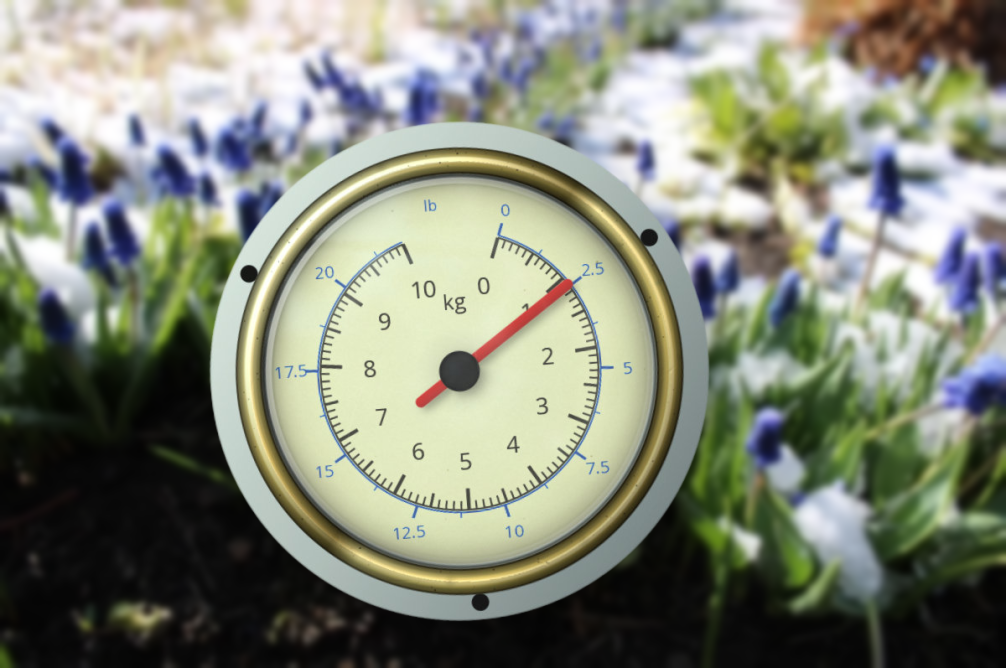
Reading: value=1.1 unit=kg
